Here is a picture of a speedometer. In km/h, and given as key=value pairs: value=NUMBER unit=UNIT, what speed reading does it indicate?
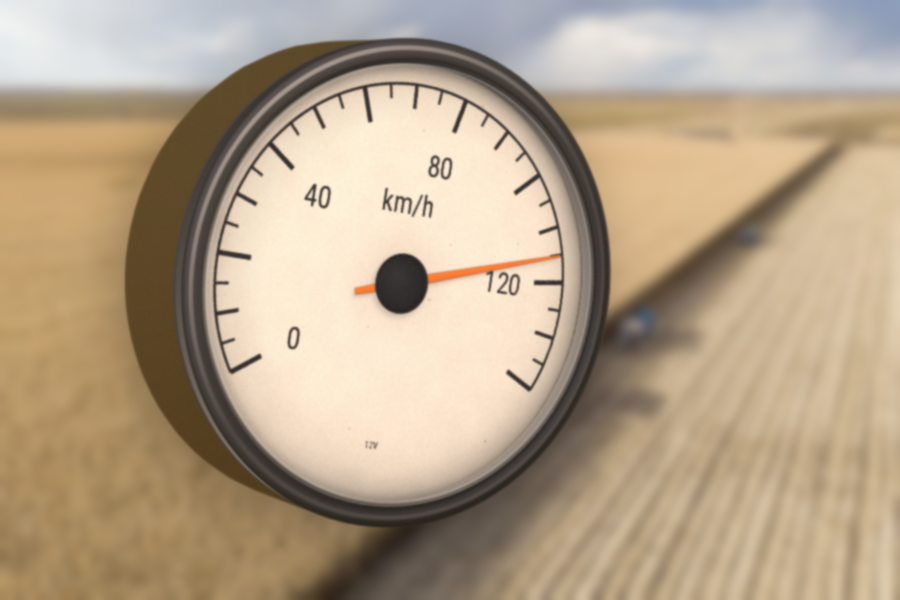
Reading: value=115 unit=km/h
